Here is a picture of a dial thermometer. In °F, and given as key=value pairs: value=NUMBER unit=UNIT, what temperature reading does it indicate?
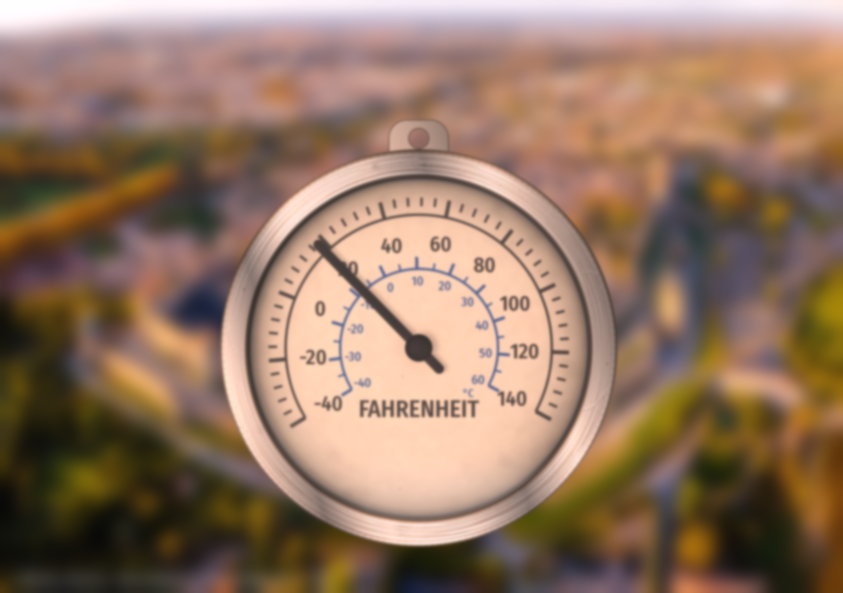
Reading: value=18 unit=°F
